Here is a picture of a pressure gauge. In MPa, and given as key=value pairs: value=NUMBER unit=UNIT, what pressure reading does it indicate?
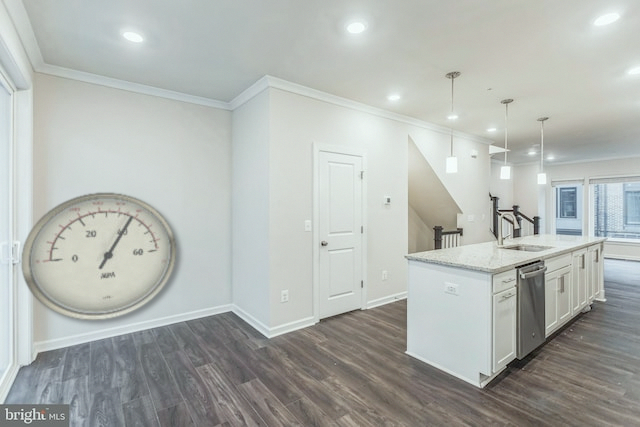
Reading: value=40 unit=MPa
